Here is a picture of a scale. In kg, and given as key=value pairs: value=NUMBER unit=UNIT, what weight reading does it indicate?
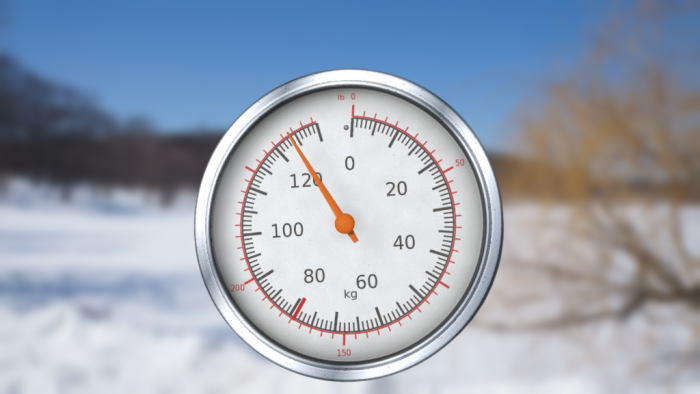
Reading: value=124 unit=kg
